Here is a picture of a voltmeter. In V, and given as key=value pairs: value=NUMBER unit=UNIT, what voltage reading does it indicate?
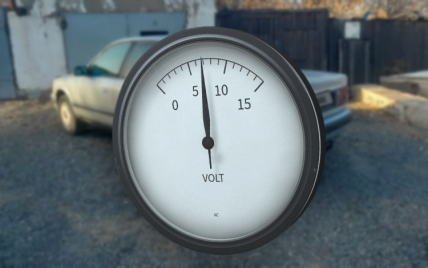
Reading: value=7 unit=V
